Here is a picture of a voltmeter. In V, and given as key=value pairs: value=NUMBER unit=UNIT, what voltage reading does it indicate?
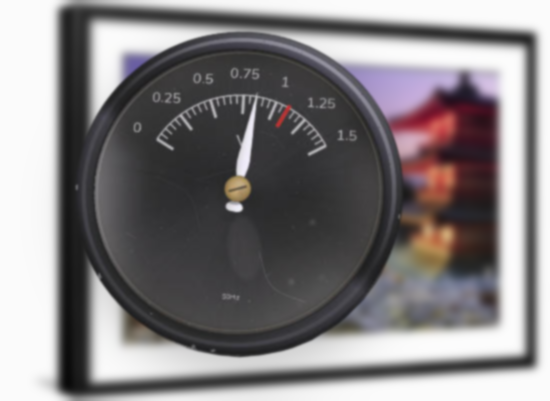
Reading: value=0.85 unit=V
